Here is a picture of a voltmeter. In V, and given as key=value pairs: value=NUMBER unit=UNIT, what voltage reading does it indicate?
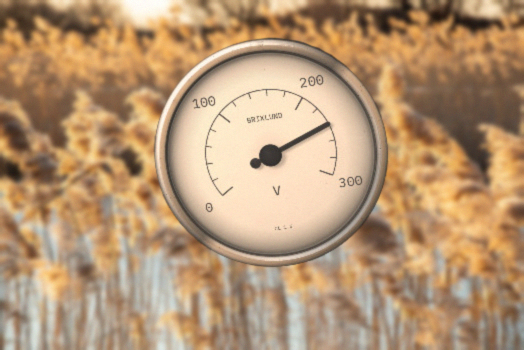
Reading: value=240 unit=V
